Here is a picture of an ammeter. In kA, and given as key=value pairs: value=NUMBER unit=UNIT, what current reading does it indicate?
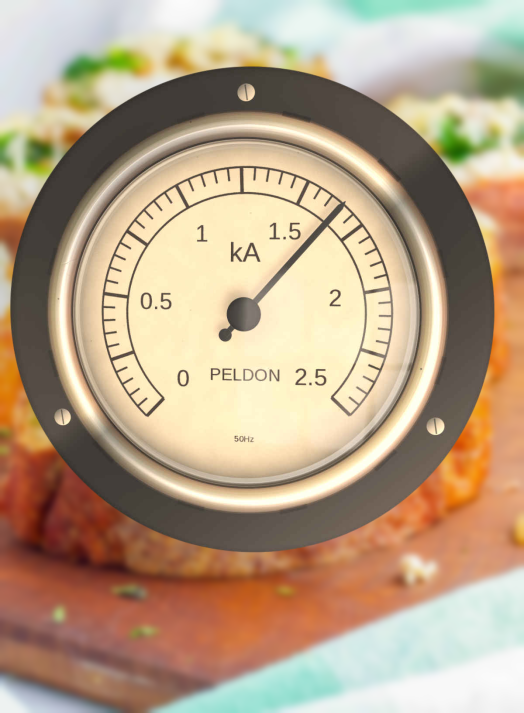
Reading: value=1.65 unit=kA
